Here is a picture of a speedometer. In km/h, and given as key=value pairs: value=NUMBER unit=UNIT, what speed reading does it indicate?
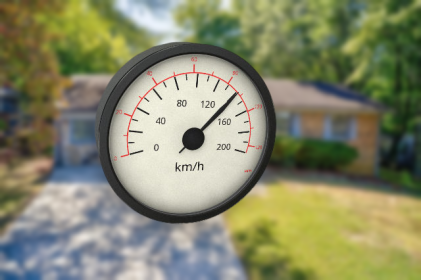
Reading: value=140 unit=km/h
